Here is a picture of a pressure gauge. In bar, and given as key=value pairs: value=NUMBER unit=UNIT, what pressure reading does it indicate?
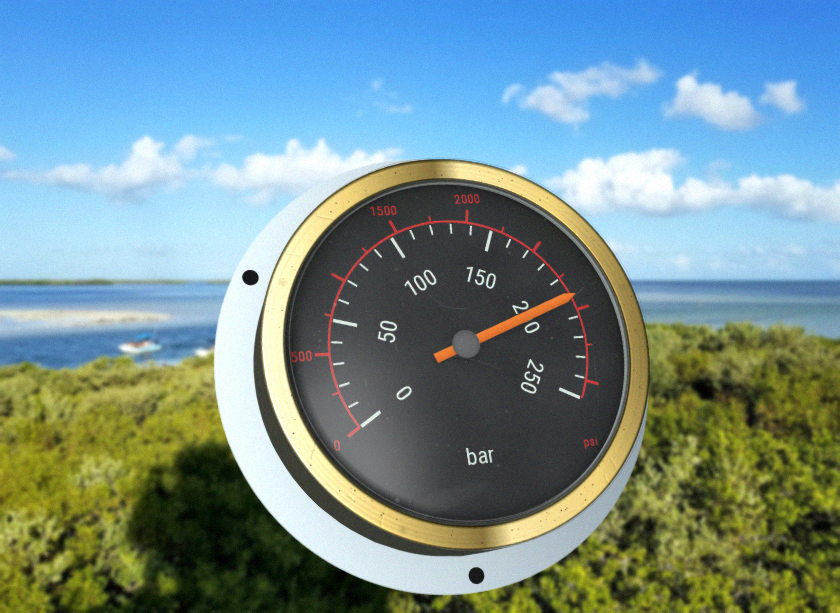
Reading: value=200 unit=bar
